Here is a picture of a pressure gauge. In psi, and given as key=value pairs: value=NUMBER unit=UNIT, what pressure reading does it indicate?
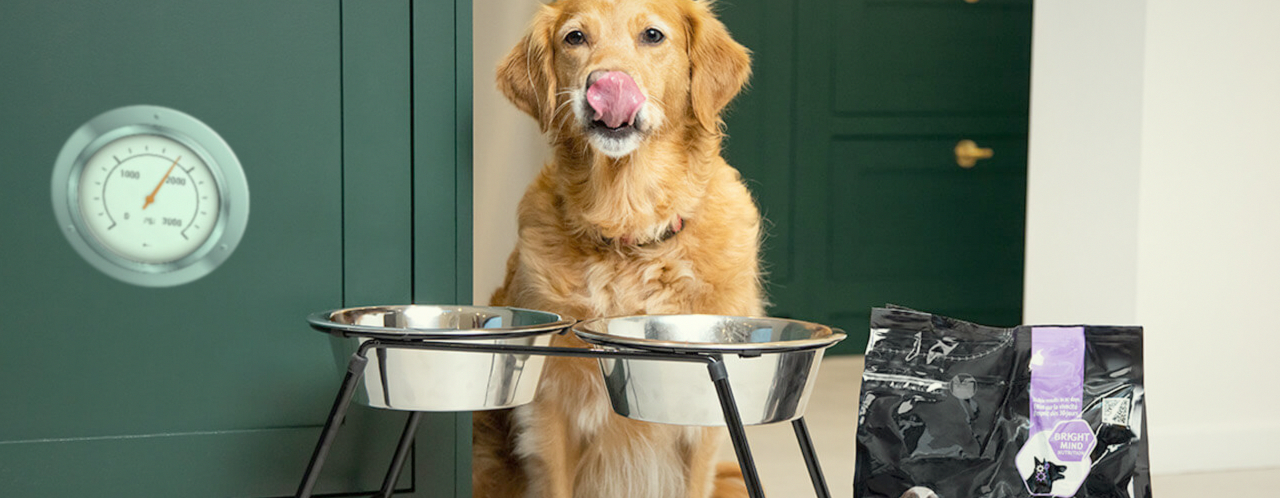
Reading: value=1800 unit=psi
